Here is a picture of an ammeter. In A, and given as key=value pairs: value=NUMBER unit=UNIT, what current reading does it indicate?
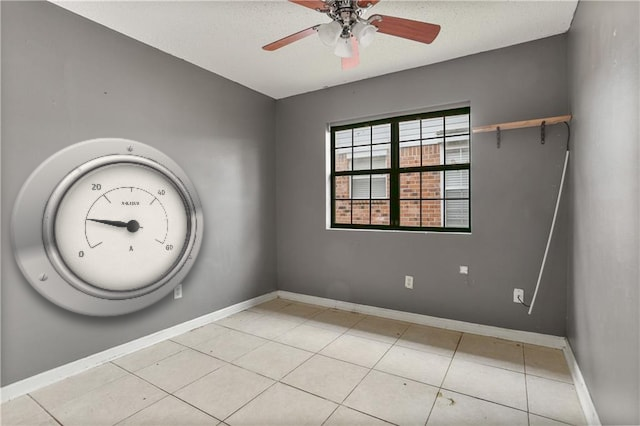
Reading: value=10 unit=A
